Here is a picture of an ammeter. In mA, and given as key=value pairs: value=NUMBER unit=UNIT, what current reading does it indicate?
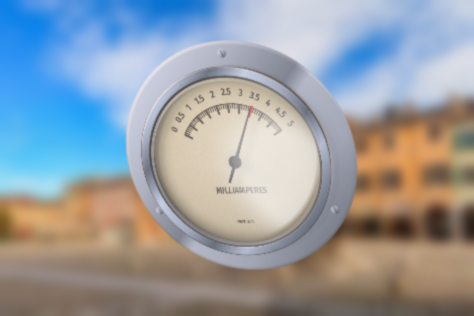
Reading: value=3.5 unit=mA
